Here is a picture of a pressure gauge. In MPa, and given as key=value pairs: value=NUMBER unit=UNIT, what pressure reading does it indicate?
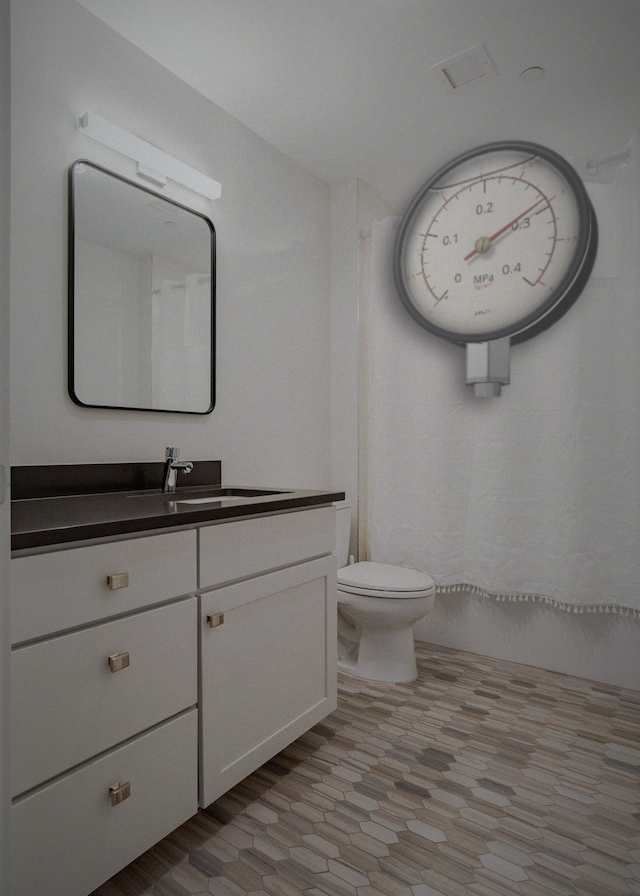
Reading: value=0.29 unit=MPa
